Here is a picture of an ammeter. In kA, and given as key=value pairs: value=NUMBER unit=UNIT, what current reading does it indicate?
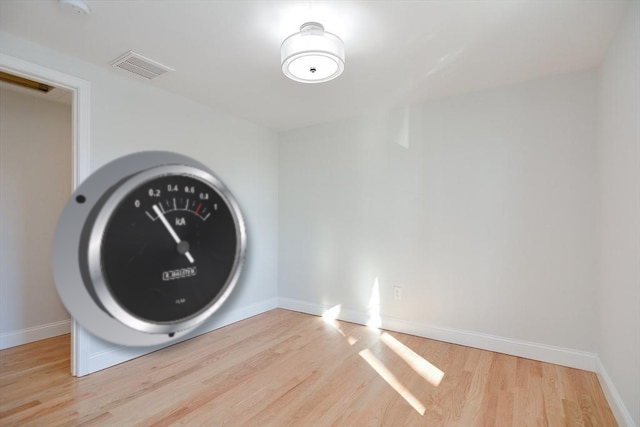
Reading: value=0.1 unit=kA
